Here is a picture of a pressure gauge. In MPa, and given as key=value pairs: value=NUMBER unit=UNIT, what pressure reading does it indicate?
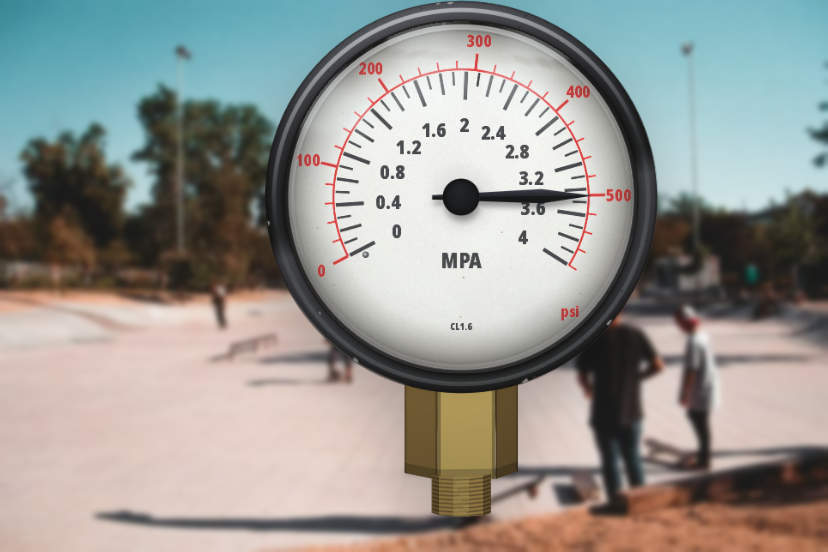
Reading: value=3.45 unit=MPa
